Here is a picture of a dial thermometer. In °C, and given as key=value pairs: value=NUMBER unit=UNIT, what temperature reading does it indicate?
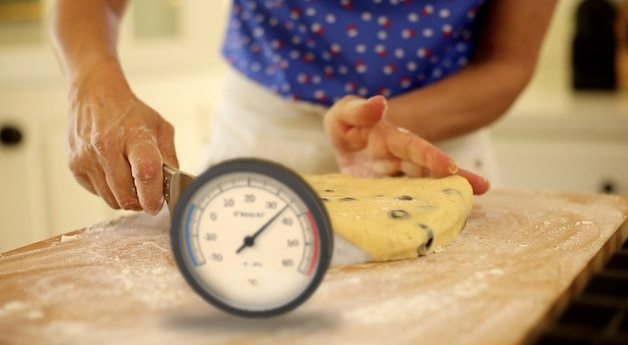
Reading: value=35 unit=°C
